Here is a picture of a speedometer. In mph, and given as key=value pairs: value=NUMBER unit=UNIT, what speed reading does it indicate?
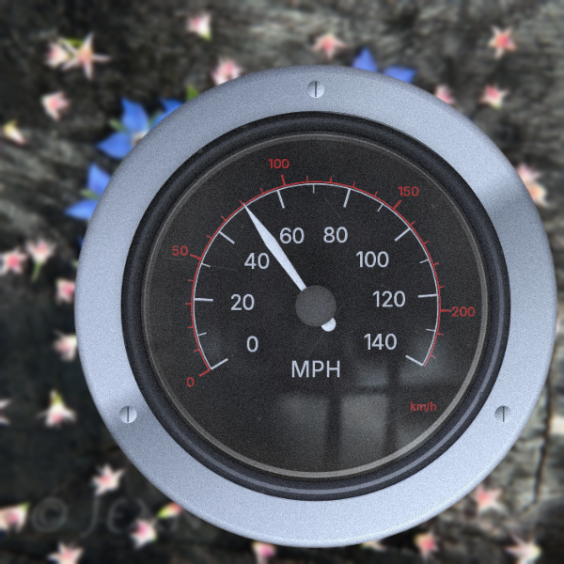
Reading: value=50 unit=mph
